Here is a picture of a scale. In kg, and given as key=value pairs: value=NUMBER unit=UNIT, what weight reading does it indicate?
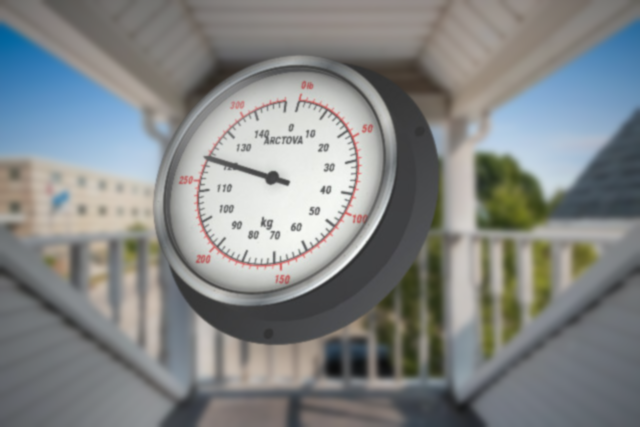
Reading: value=120 unit=kg
